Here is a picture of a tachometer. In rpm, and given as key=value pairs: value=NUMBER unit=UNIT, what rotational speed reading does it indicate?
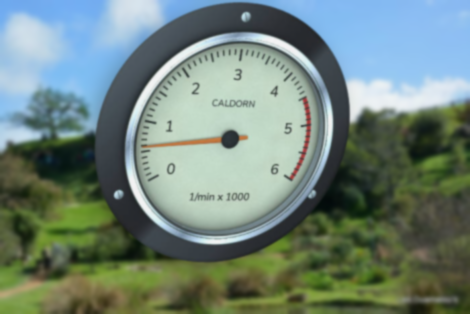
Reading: value=600 unit=rpm
